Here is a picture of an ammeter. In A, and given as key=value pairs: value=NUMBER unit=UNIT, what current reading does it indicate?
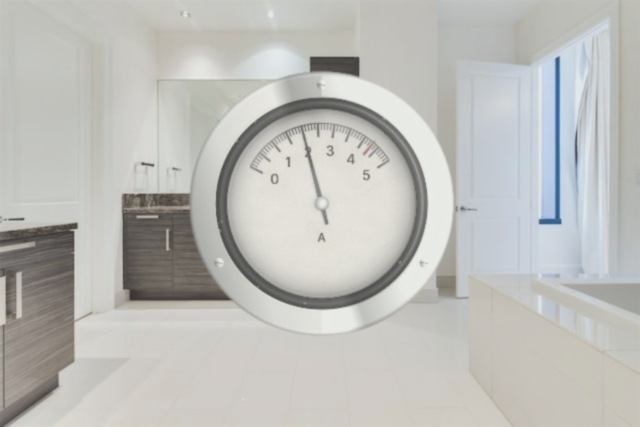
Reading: value=2 unit=A
